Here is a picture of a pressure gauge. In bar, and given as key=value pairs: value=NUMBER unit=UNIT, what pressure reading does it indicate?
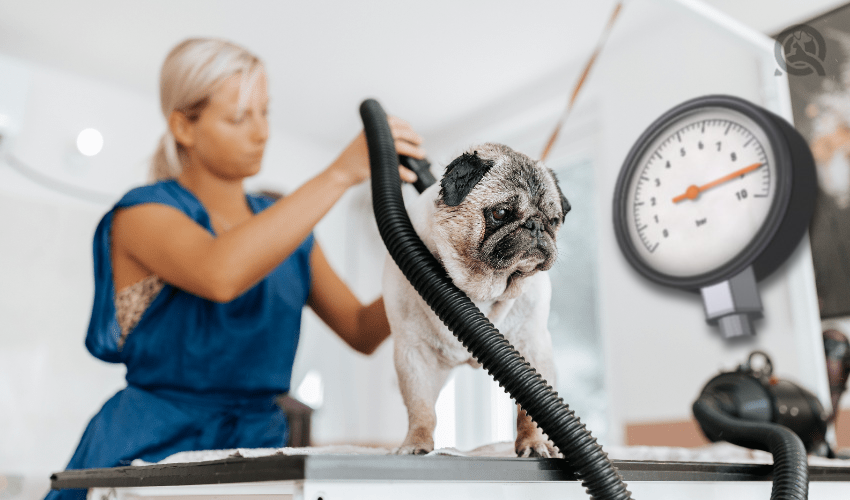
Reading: value=9 unit=bar
